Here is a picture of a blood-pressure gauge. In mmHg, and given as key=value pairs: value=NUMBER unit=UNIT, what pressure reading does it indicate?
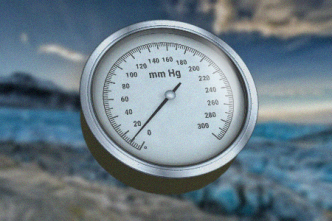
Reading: value=10 unit=mmHg
